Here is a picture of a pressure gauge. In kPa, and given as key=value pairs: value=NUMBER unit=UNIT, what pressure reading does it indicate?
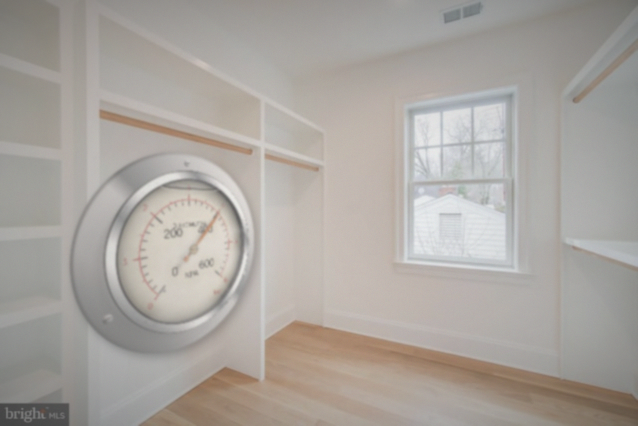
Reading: value=400 unit=kPa
